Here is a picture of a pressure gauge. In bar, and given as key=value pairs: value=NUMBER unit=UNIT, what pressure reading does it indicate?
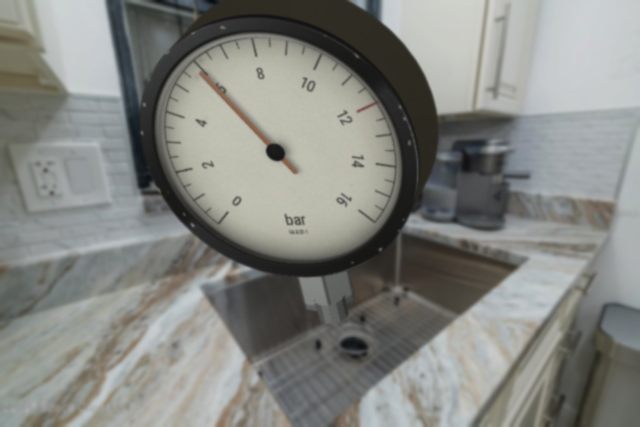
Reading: value=6 unit=bar
